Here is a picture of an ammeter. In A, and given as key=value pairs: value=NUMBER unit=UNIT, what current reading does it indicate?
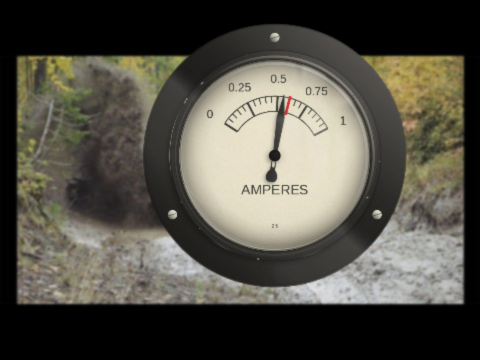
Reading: value=0.55 unit=A
